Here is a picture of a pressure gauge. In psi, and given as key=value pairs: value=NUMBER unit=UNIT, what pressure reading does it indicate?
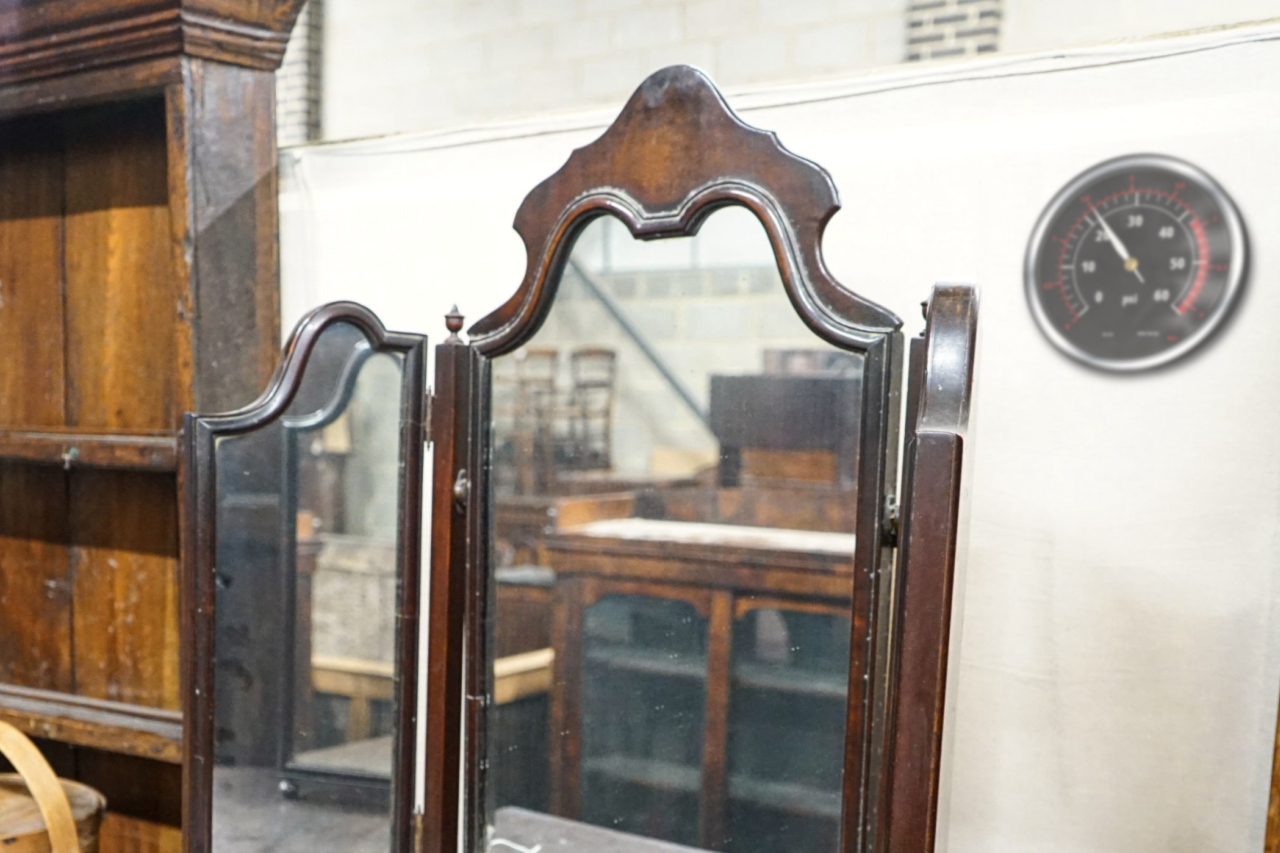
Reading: value=22 unit=psi
